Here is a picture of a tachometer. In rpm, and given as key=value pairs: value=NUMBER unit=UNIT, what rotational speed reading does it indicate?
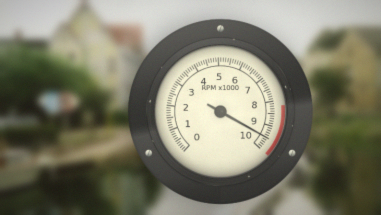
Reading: value=9500 unit=rpm
